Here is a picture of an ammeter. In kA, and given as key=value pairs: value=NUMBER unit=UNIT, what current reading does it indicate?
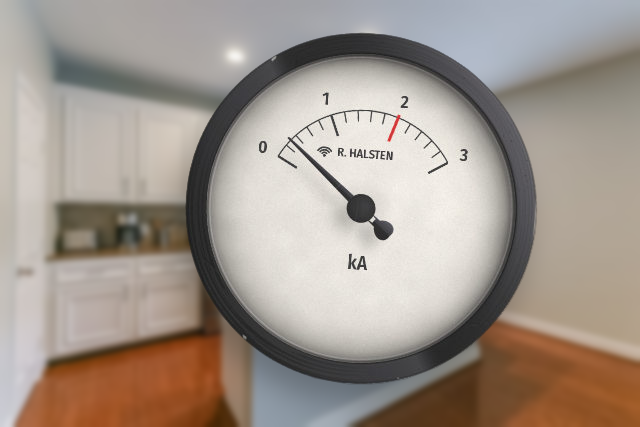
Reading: value=0.3 unit=kA
